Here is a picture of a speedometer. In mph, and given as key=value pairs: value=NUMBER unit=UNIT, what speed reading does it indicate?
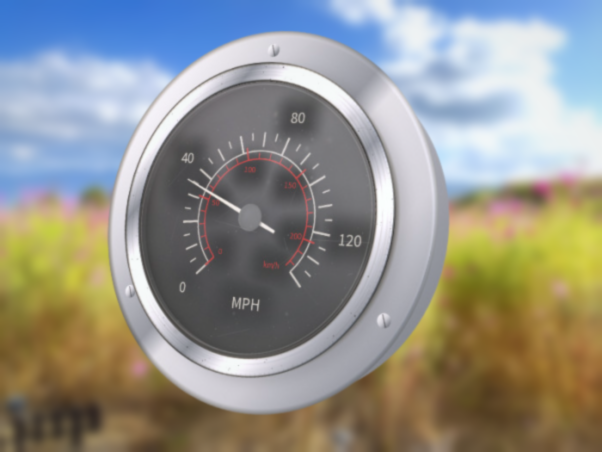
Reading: value=35 unit=mph
